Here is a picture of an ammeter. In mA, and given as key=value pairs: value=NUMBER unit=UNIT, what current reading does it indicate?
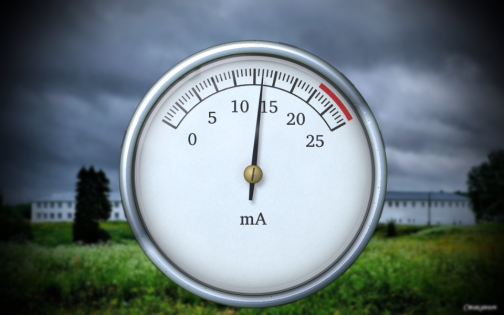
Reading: value=13.5 unit=mA
